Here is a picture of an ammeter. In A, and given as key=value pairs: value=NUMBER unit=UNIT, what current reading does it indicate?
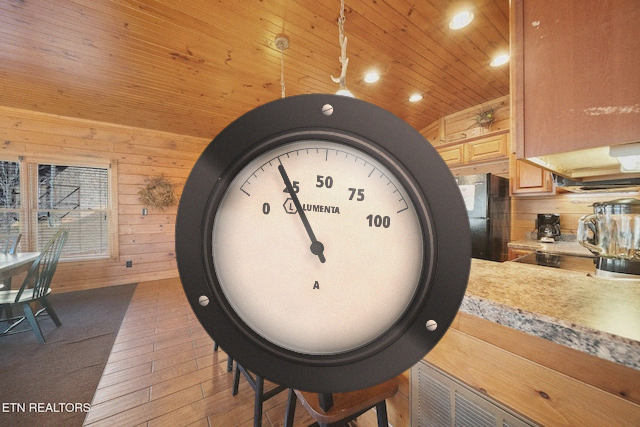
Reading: value=25 unit=A
